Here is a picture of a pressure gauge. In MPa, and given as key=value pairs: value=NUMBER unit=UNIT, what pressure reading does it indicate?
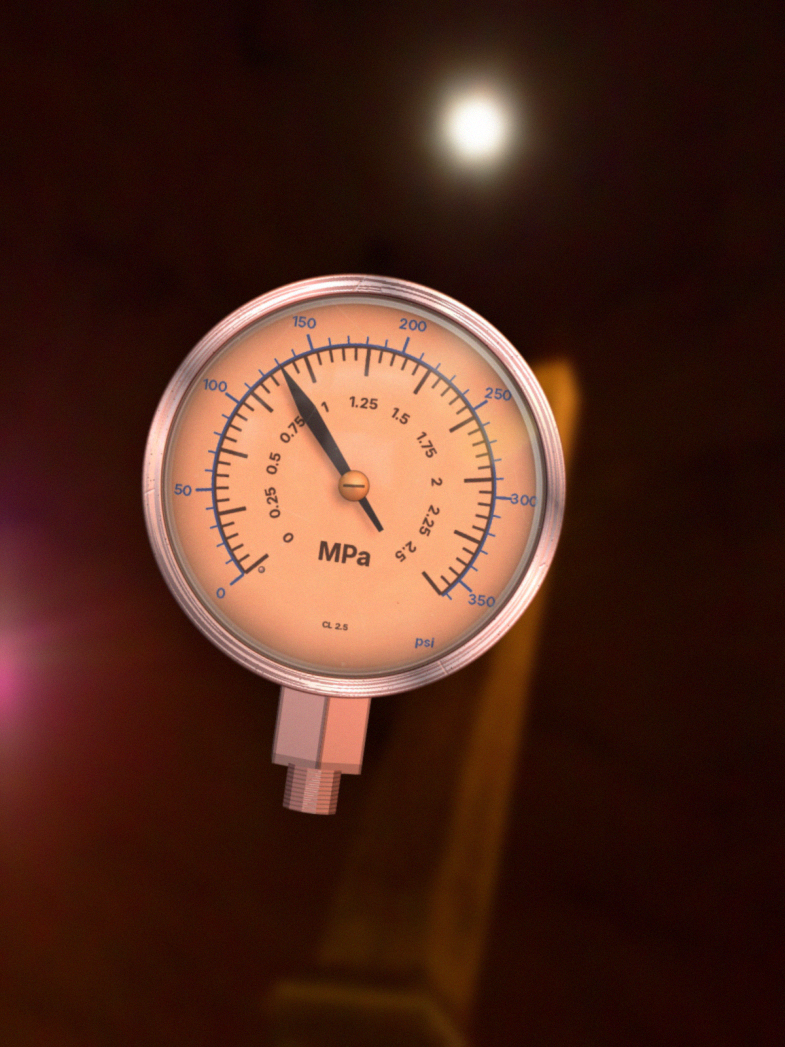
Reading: value=0.9 unit=MPa
